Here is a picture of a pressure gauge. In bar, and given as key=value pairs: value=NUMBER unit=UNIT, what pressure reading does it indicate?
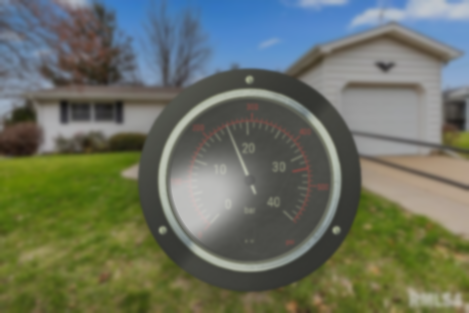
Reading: value=17 unit=bar
